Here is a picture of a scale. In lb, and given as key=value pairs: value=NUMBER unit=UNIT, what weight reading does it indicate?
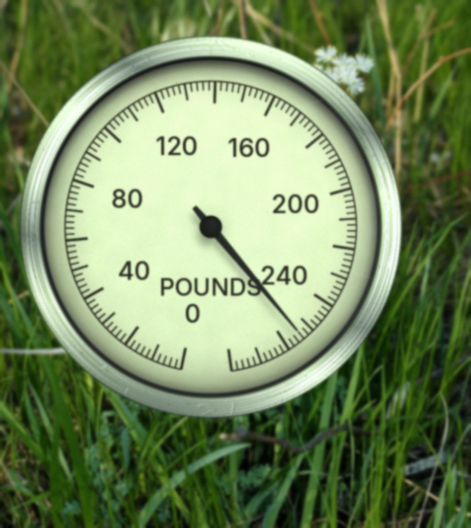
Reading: value=254 unit=lb
